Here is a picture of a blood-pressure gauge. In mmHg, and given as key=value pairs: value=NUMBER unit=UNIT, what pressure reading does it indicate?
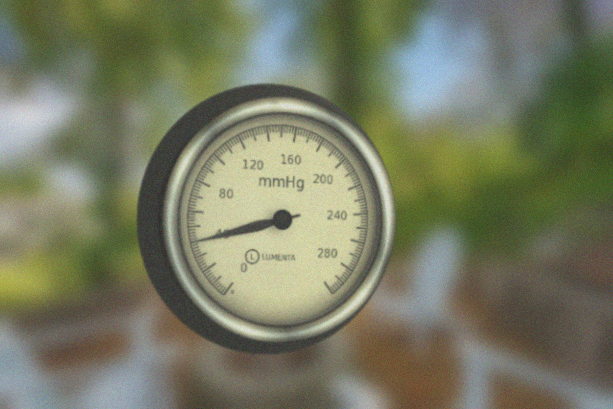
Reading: value=40 unit=mmHg
